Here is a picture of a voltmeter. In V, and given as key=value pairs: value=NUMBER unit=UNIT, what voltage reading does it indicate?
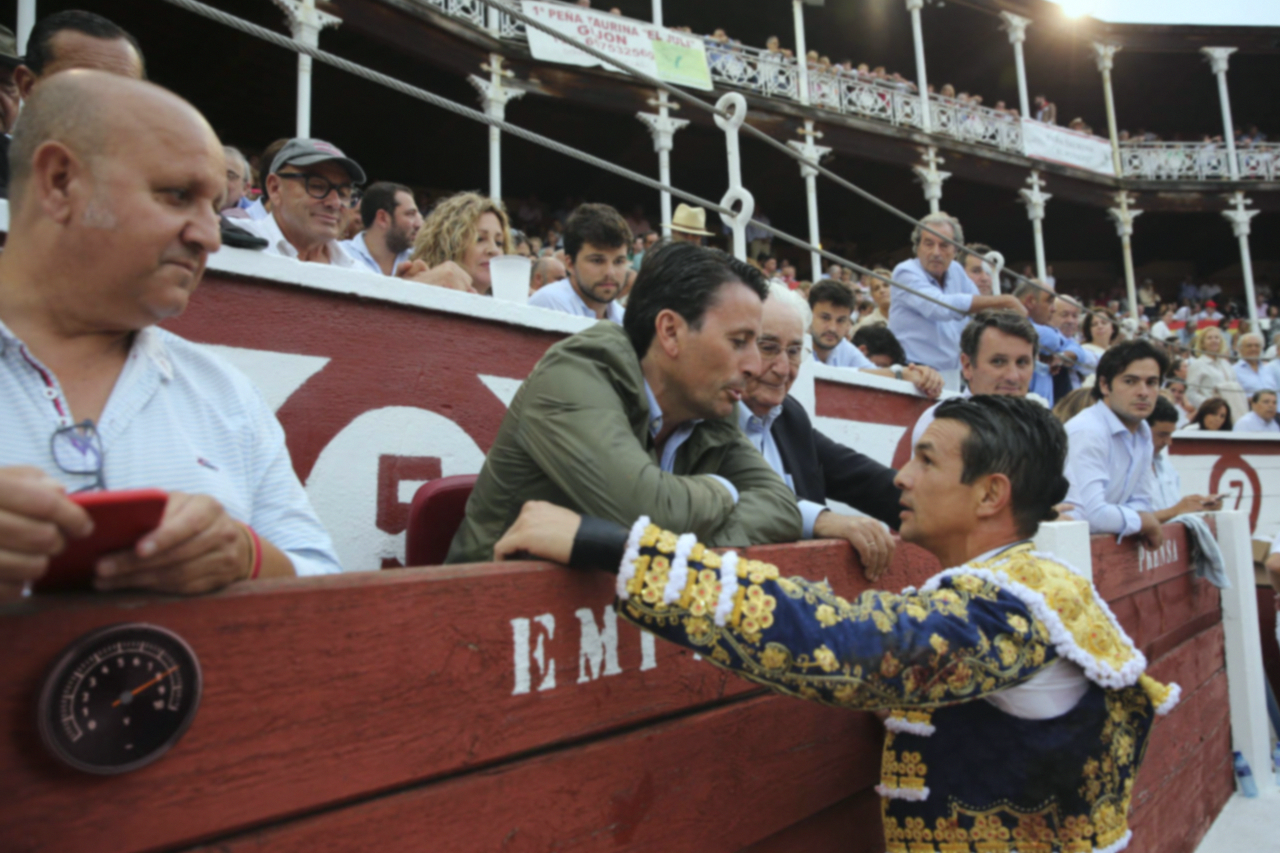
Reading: value=8 unit=V
